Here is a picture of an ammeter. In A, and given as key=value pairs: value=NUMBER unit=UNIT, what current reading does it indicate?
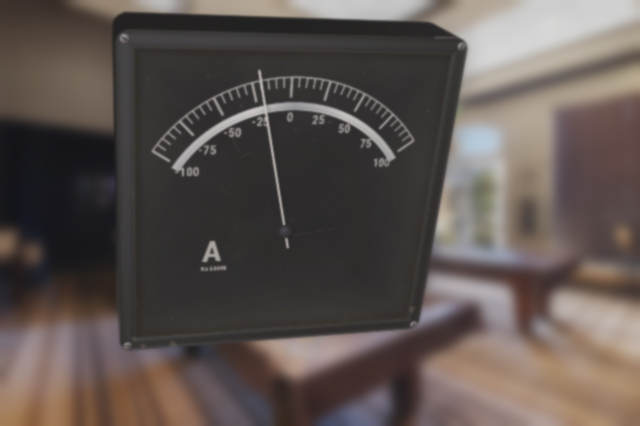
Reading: value=-20 unit=A
